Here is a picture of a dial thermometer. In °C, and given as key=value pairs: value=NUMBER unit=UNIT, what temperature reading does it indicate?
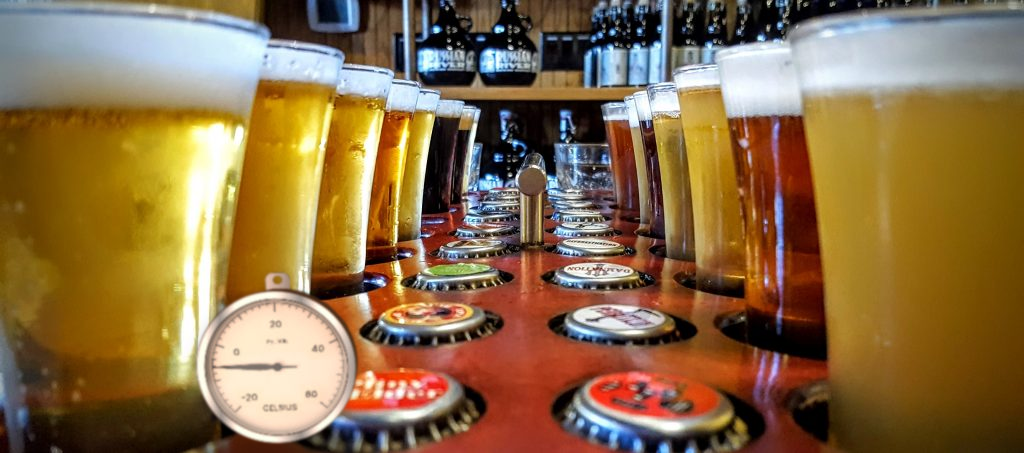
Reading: value=-6 unit=°C
